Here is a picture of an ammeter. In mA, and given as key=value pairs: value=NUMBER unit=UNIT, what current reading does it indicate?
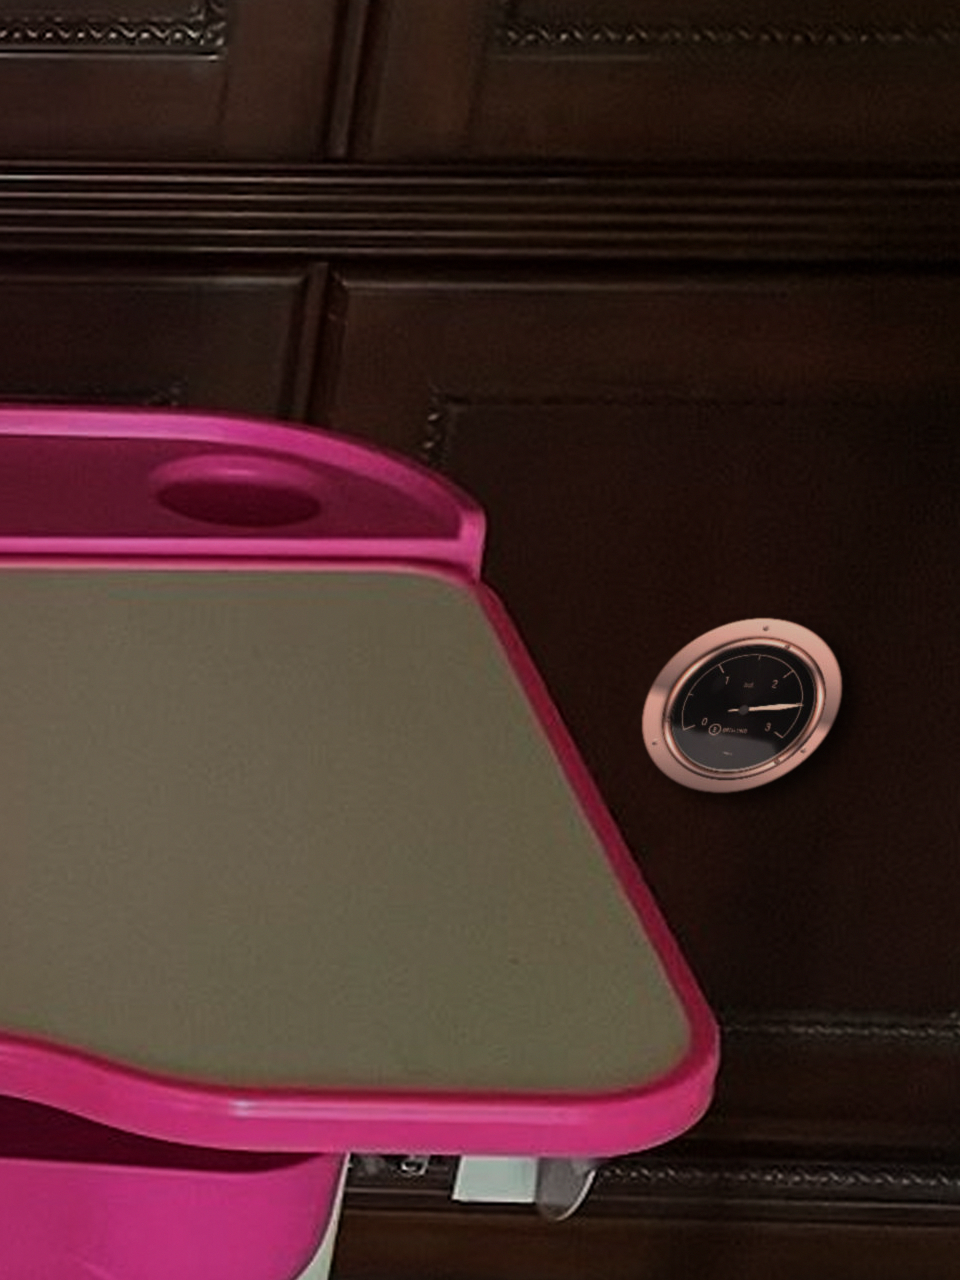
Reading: value=2.5 unit=mA
